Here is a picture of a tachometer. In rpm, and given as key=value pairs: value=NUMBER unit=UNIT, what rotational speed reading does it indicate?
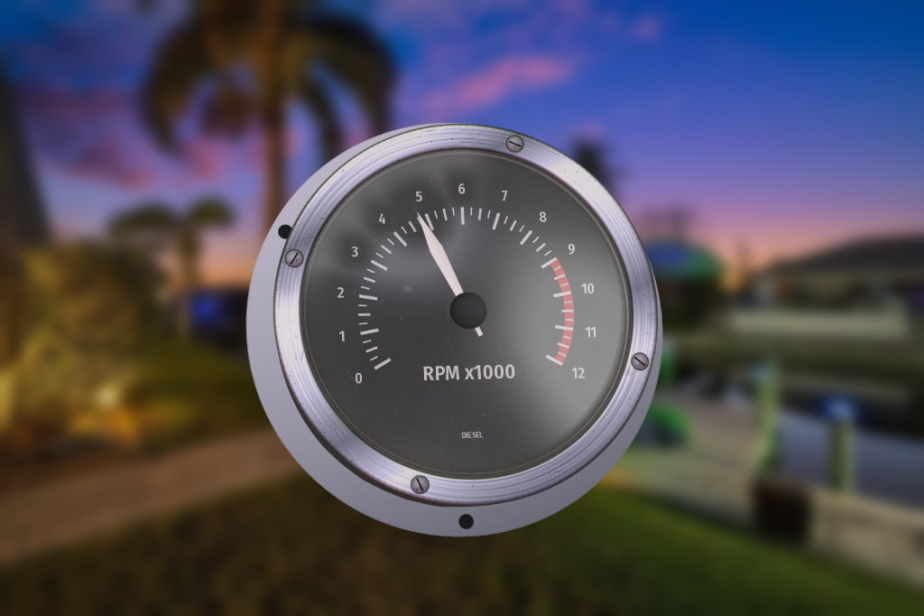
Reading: value=4750 unit=rpm
